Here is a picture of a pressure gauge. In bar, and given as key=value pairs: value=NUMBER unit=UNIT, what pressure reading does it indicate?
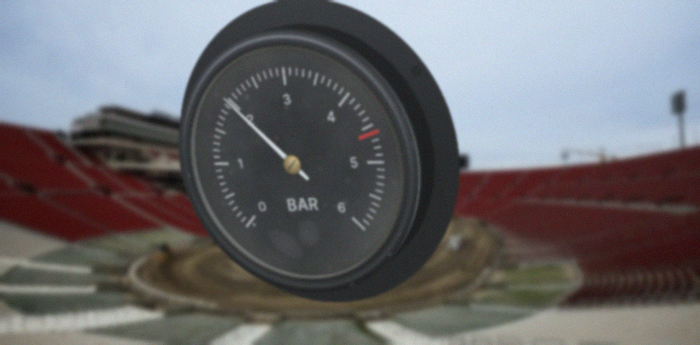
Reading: value=2 unit=bar
